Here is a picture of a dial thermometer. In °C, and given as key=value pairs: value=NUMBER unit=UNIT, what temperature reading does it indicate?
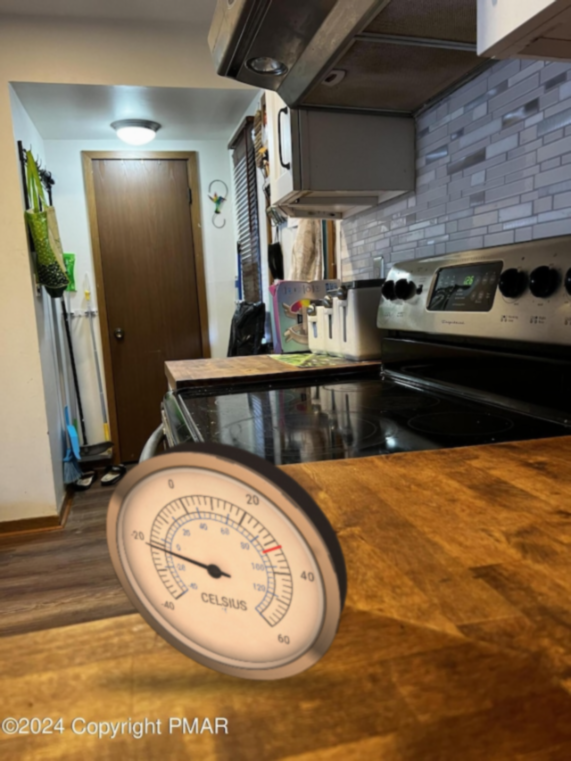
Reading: value=-20 unit=°C
